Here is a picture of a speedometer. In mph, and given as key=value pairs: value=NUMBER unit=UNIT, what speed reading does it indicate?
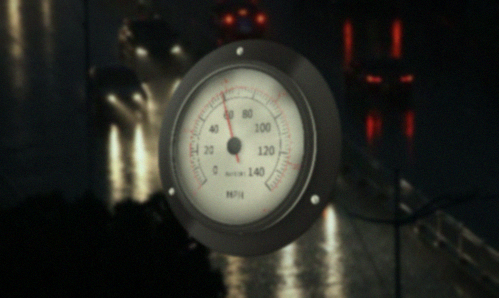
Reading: value=60 unit=mph
